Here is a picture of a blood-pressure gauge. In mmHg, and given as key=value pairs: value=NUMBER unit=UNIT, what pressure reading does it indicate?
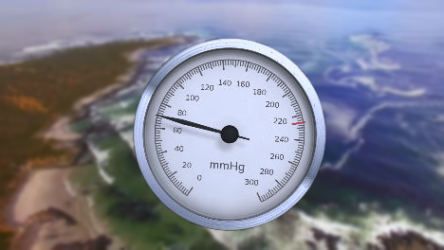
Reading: value=70 unit=mmHg
